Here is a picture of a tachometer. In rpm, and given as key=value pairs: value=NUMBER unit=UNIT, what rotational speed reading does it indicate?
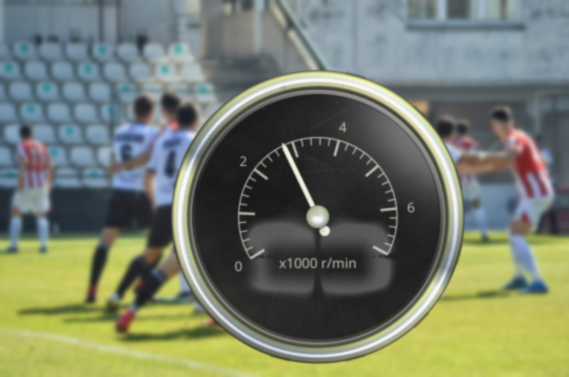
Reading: value=2800 unit=rpm
